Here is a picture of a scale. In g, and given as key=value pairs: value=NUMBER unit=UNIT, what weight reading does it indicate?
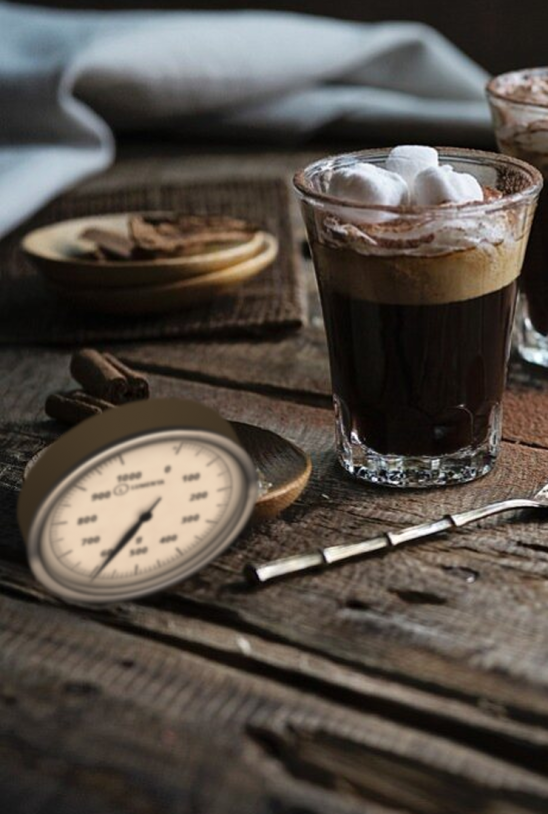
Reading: value=600 unit=g
